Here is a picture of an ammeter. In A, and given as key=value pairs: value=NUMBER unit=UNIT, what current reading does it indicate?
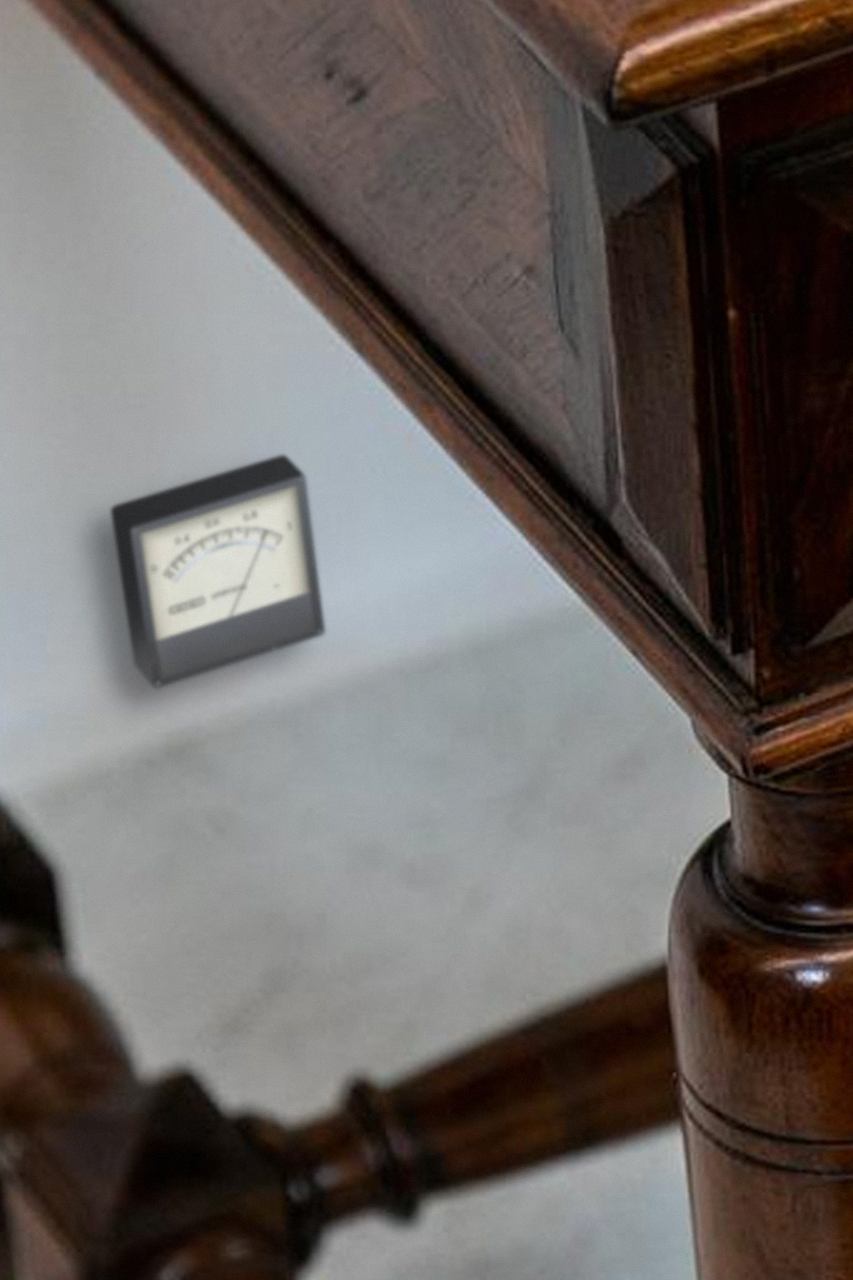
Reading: value=0.9 unit=A
